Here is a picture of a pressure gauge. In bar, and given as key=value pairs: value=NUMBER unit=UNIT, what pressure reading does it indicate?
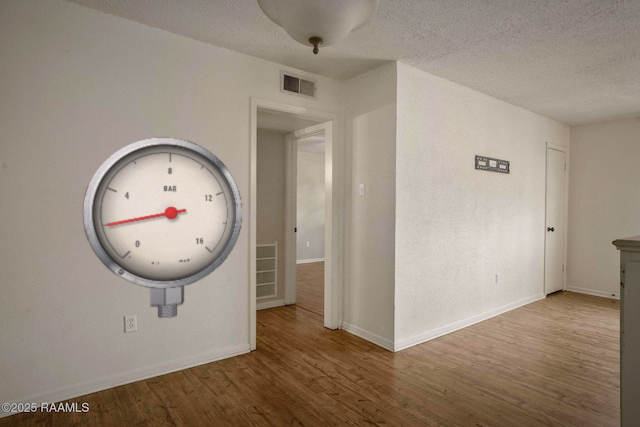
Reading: value=2 unit=bar
